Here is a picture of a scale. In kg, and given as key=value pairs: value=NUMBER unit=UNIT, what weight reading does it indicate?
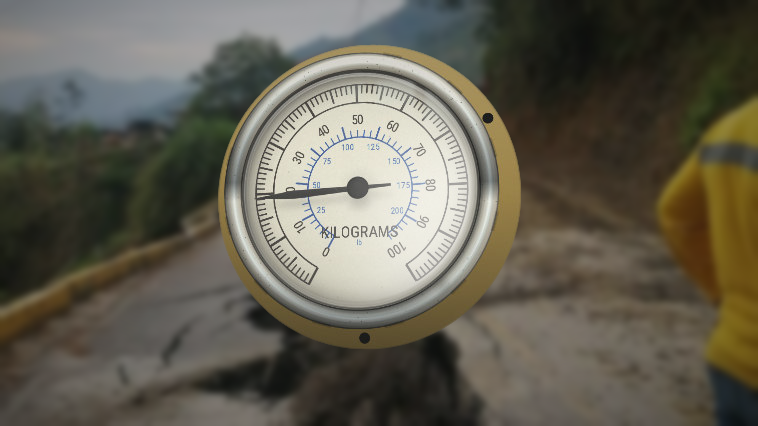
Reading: value=19 unit=kg
